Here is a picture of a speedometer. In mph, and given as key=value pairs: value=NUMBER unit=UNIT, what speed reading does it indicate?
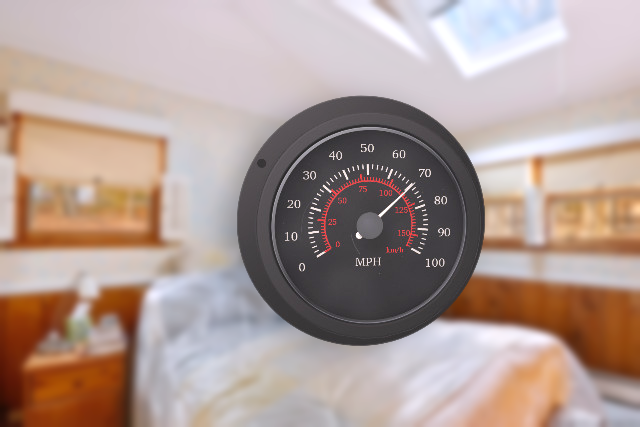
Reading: value=70 unit=mph
